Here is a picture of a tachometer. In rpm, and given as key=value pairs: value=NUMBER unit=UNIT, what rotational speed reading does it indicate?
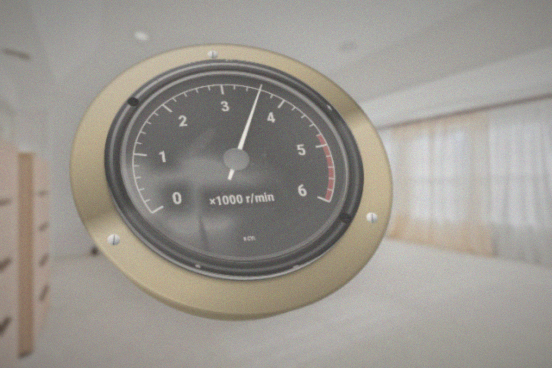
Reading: value=3600 unit=rpm
